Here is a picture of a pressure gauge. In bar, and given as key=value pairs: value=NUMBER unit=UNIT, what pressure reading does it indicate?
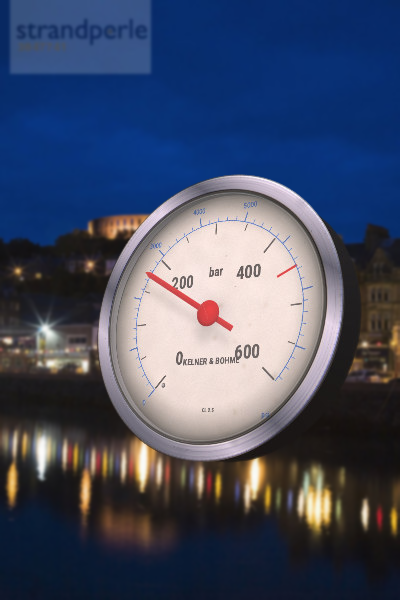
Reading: value=175 unit=bar
